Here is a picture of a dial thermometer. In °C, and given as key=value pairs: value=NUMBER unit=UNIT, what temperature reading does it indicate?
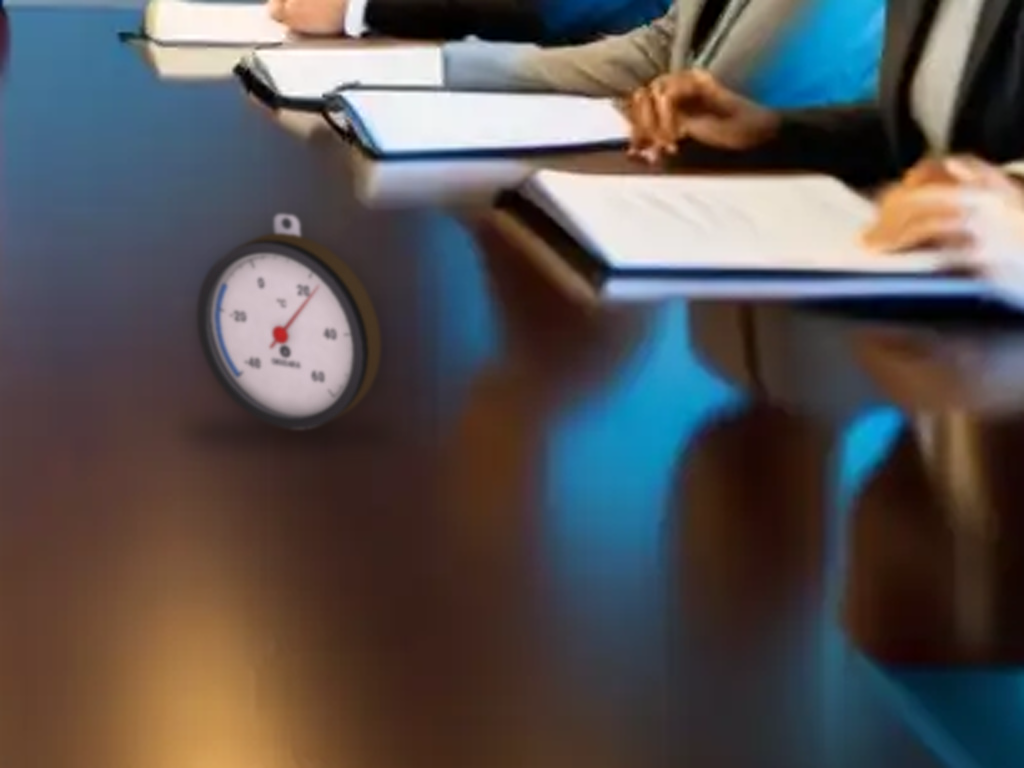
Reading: value=24 unit=°C
